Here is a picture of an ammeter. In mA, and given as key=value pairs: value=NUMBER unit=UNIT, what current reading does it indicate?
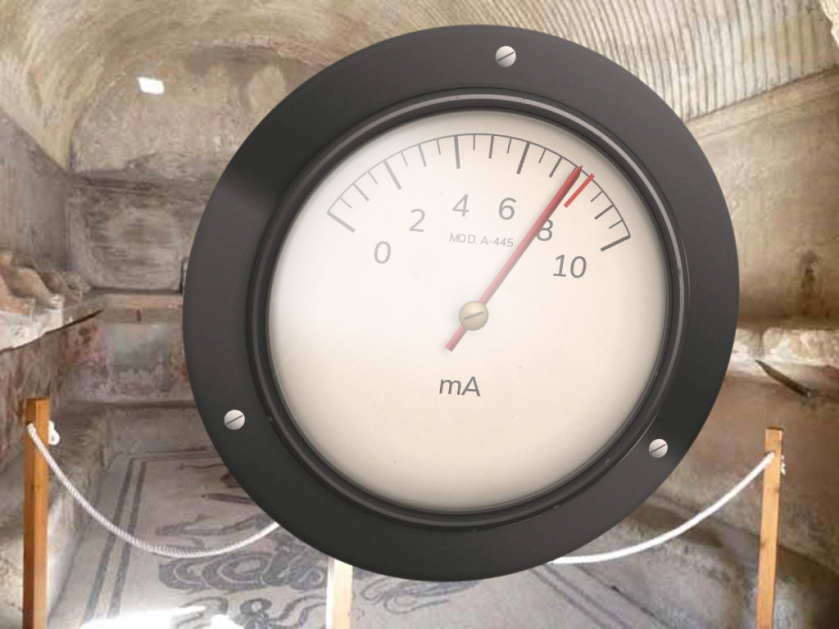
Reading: value=7.5 unit=mA
